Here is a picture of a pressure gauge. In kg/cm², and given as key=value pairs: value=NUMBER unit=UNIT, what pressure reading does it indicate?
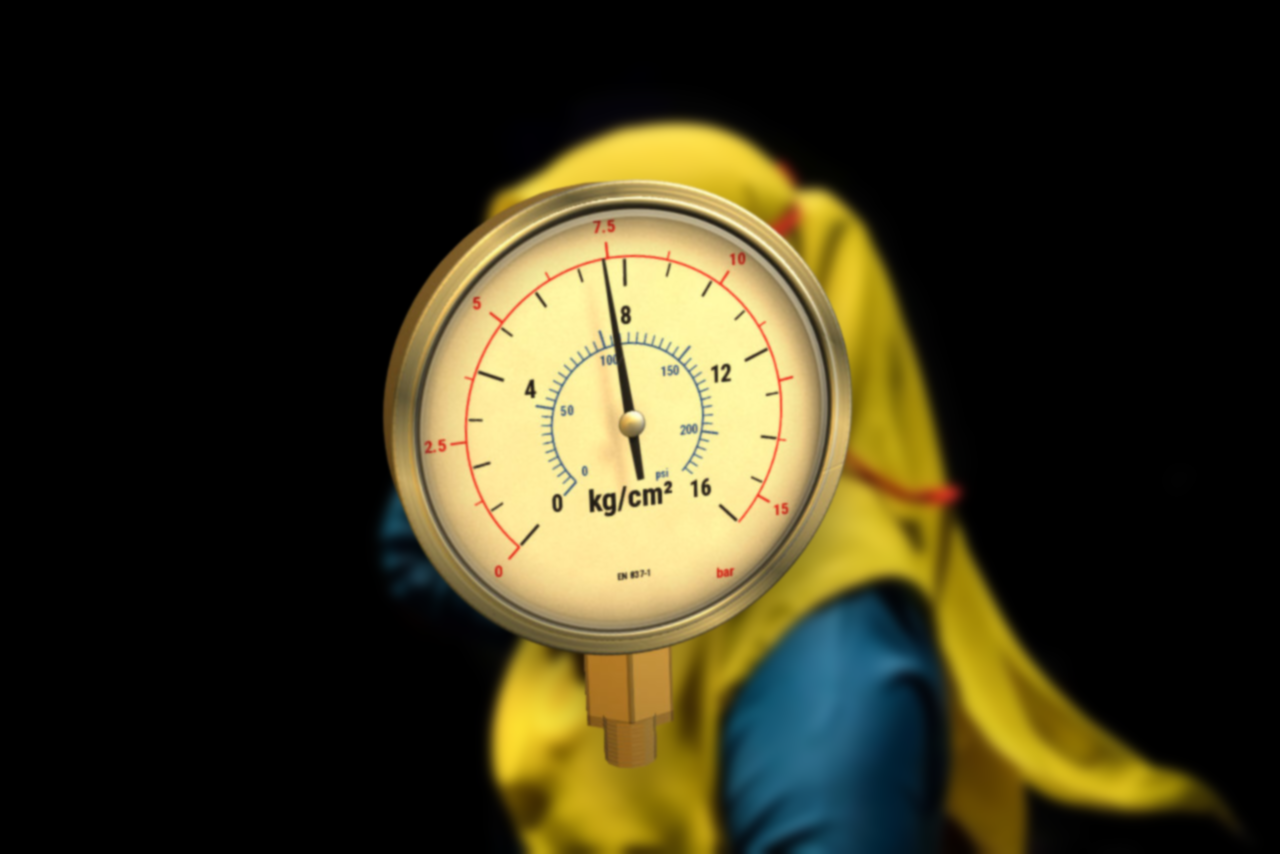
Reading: value=7.5 unit=kg/cm²
